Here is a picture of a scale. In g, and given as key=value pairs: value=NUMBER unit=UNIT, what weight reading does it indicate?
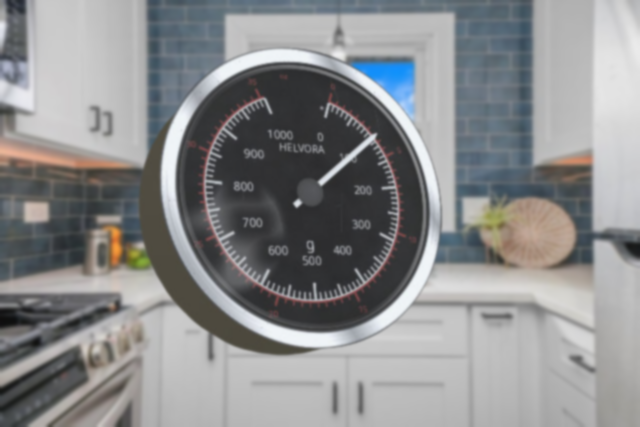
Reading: value=100 unit=g
